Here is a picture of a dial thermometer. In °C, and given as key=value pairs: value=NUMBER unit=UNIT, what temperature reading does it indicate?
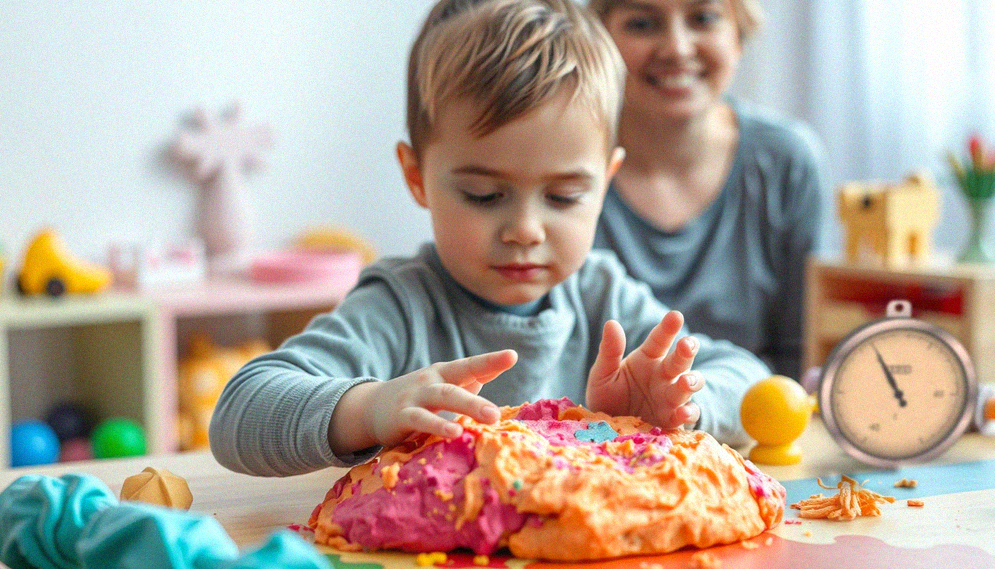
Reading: value=0 unit=°C
